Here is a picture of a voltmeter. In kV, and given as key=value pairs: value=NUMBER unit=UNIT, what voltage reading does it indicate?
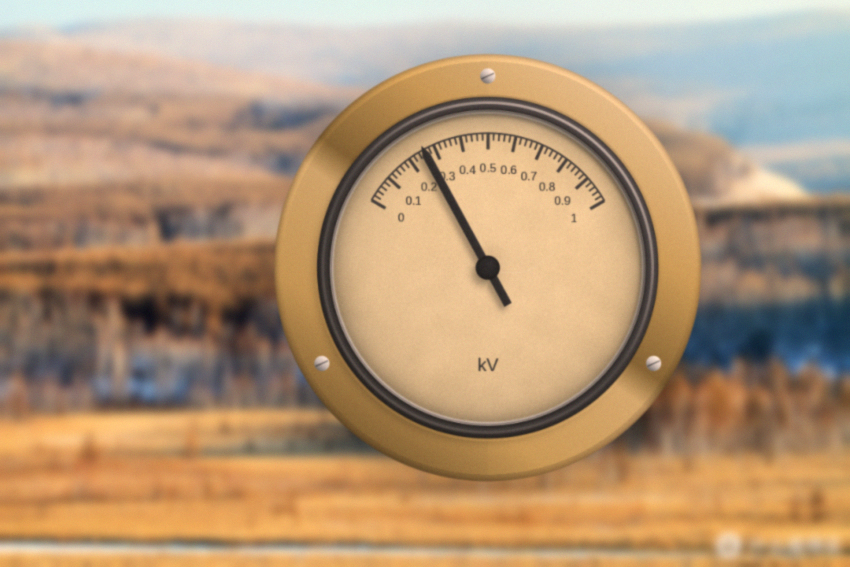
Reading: value=0.26 unit=kV
